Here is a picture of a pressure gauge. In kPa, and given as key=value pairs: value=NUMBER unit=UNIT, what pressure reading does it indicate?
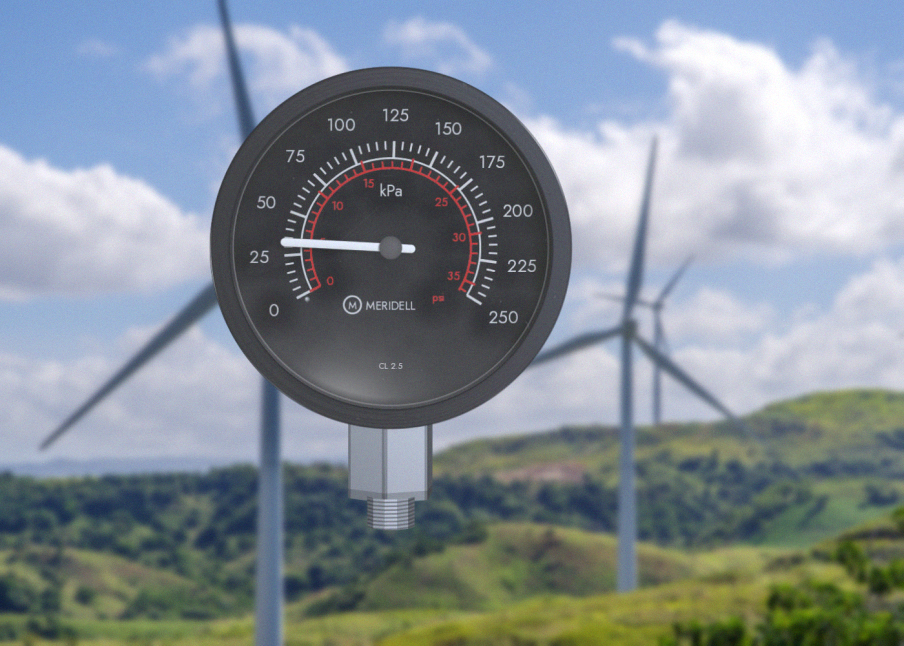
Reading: value=32.5 unit=kPa
